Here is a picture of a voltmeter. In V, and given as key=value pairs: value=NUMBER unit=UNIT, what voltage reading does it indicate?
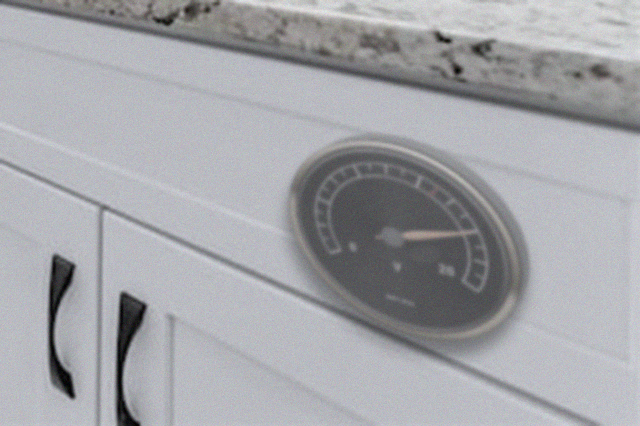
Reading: value=16 unit=V
